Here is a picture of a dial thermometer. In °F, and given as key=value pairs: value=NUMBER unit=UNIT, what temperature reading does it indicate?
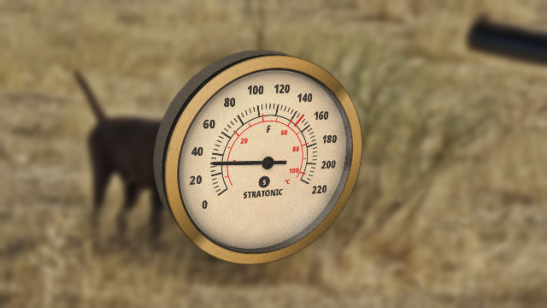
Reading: value=32 unit=°F
